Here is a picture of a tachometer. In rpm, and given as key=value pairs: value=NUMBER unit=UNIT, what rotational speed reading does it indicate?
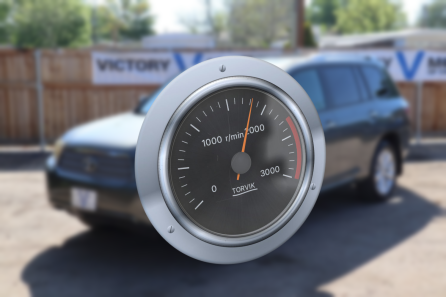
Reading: value=1800 unit=rpm
